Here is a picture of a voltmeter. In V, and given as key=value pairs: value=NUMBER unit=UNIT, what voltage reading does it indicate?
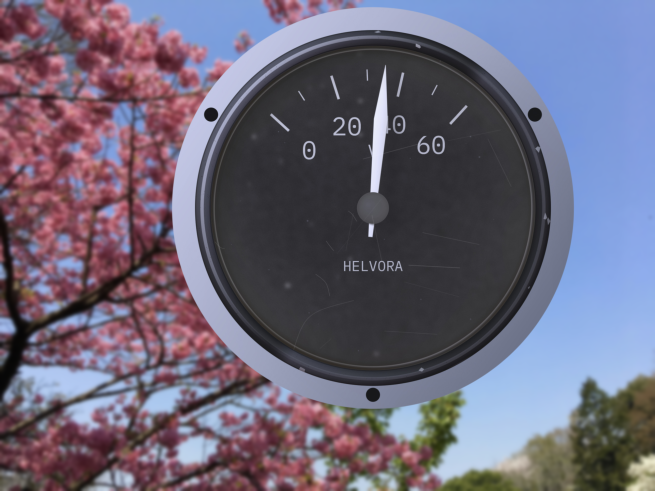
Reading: value=35 unit=V
